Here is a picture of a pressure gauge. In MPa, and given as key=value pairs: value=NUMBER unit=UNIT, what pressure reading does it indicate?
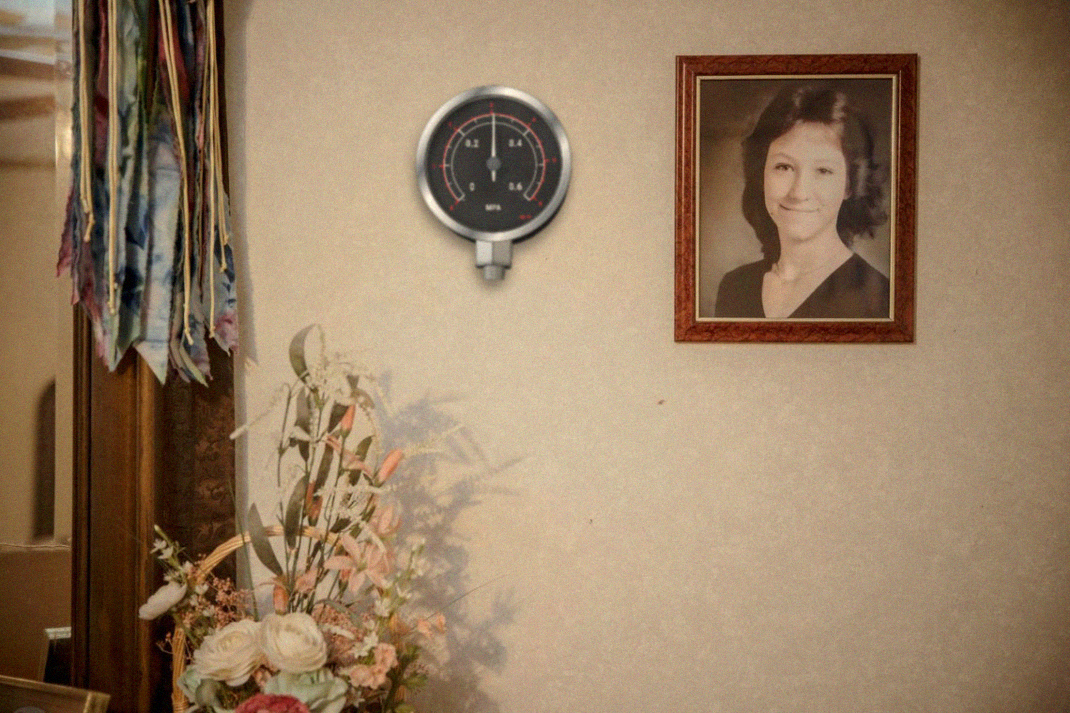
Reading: value=0.3 unit=MPa
